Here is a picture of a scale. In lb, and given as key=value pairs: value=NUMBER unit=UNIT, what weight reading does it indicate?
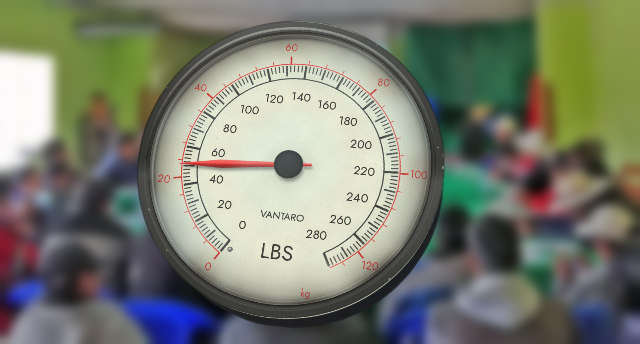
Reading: value=50 unit=lb
